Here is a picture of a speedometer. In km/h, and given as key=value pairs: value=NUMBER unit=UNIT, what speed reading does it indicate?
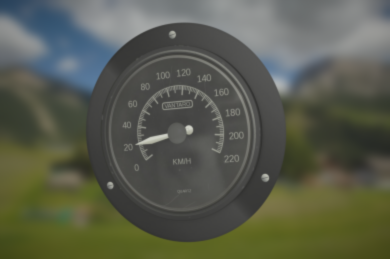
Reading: value=20 unit=km/h
